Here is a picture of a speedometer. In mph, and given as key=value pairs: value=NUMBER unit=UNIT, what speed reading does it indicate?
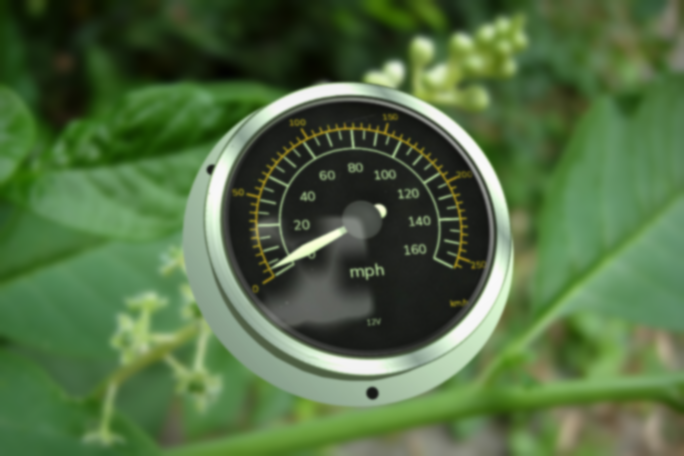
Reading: value=2.5 unit=mph
